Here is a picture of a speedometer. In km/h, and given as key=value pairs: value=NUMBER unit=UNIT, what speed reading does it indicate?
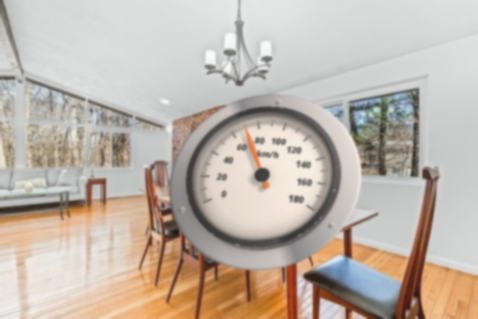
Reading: value=70 unit=km/h
